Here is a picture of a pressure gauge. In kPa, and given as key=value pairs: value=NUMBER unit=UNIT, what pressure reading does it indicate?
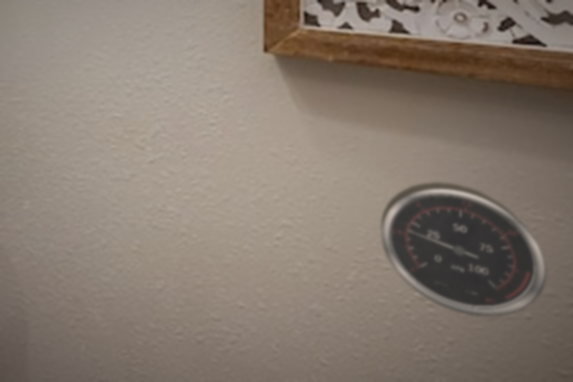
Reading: value=20 unit=kPa
